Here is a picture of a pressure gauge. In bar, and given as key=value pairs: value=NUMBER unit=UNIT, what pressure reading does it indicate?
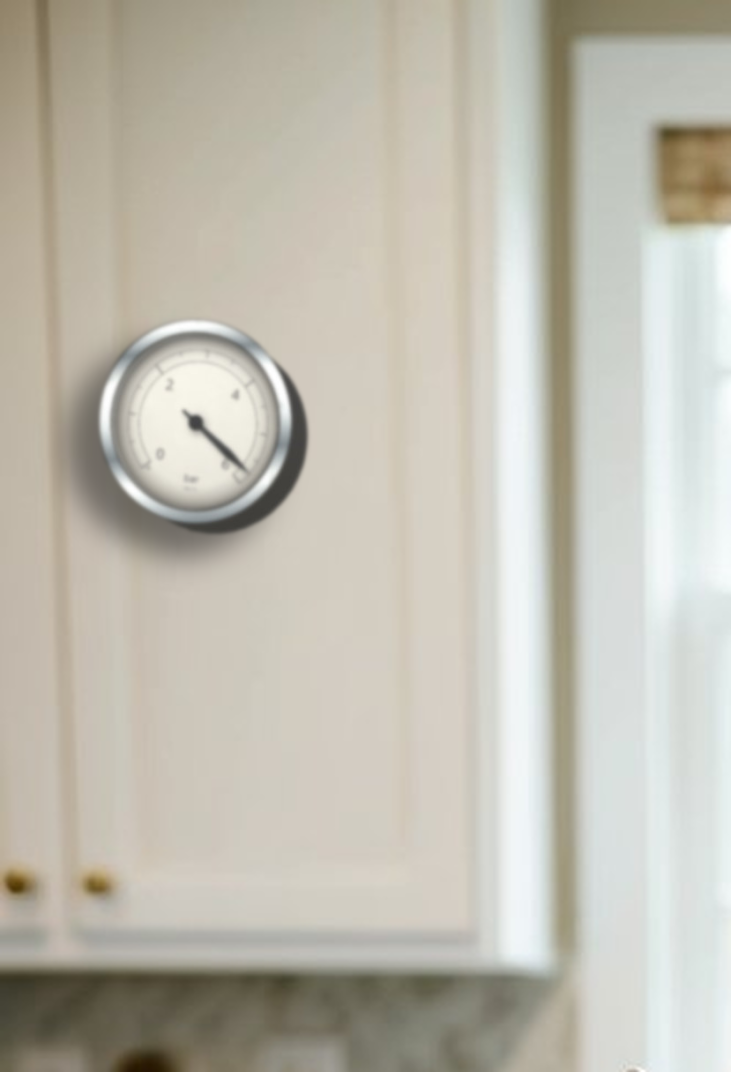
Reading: value=5.75 unit=bar
